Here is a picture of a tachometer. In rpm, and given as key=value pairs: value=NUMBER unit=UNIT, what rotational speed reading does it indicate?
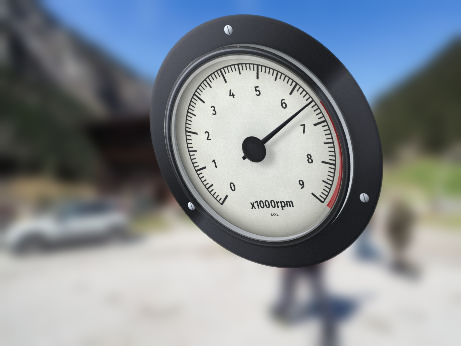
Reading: value=6500 unit=rpm
